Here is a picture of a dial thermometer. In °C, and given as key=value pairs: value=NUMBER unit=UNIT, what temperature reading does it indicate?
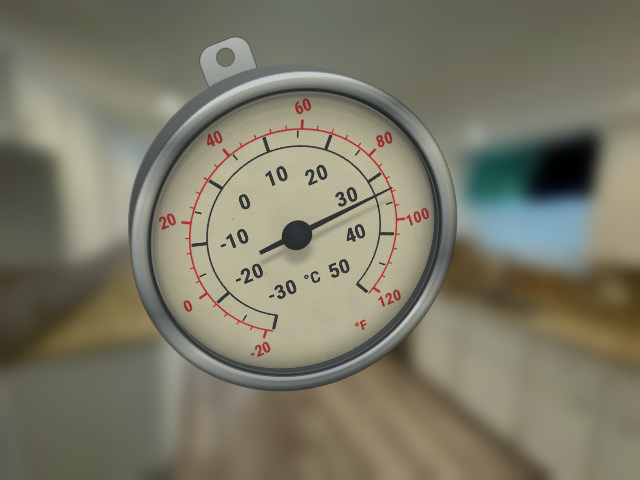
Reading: value=32.5 unit=°C
